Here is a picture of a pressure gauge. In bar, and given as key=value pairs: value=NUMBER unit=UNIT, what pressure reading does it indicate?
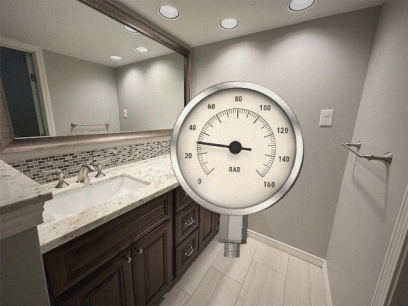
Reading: value=30 unit=bar
